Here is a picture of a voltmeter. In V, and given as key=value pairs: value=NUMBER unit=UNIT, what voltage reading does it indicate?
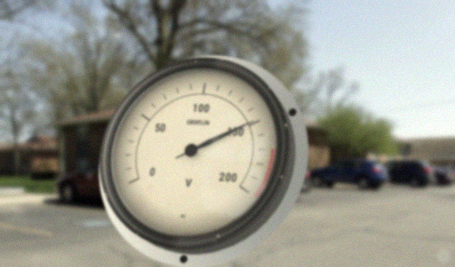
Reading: value=150 unit=V
